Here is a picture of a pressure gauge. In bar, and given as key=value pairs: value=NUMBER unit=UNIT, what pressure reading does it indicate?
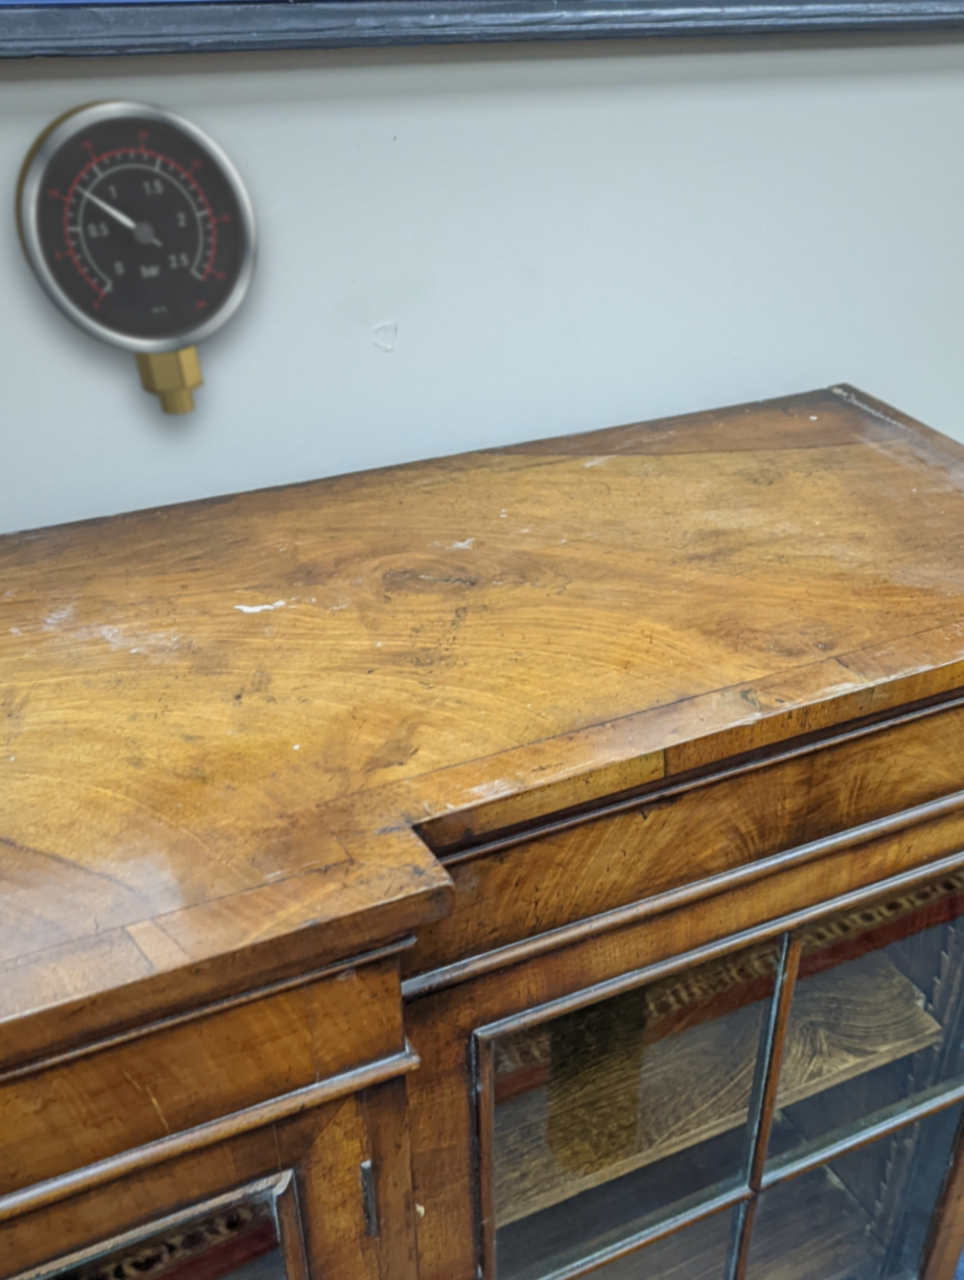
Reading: value=0.8 unit=bar
